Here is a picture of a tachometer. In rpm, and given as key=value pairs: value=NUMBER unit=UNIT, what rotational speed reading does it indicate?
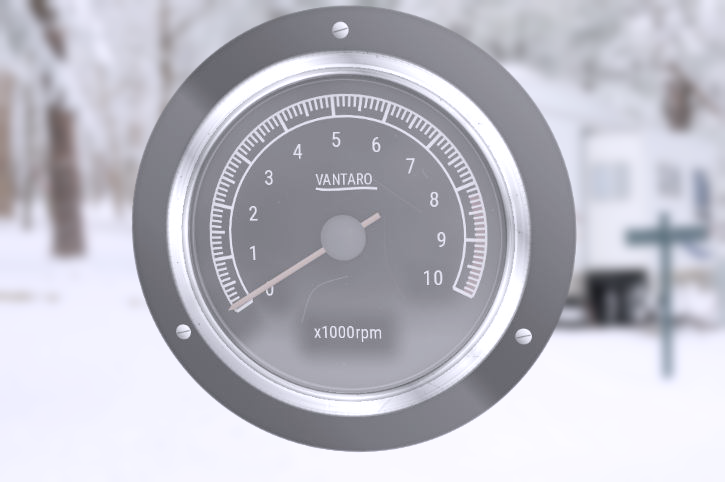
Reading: value=100 unit=rpm
